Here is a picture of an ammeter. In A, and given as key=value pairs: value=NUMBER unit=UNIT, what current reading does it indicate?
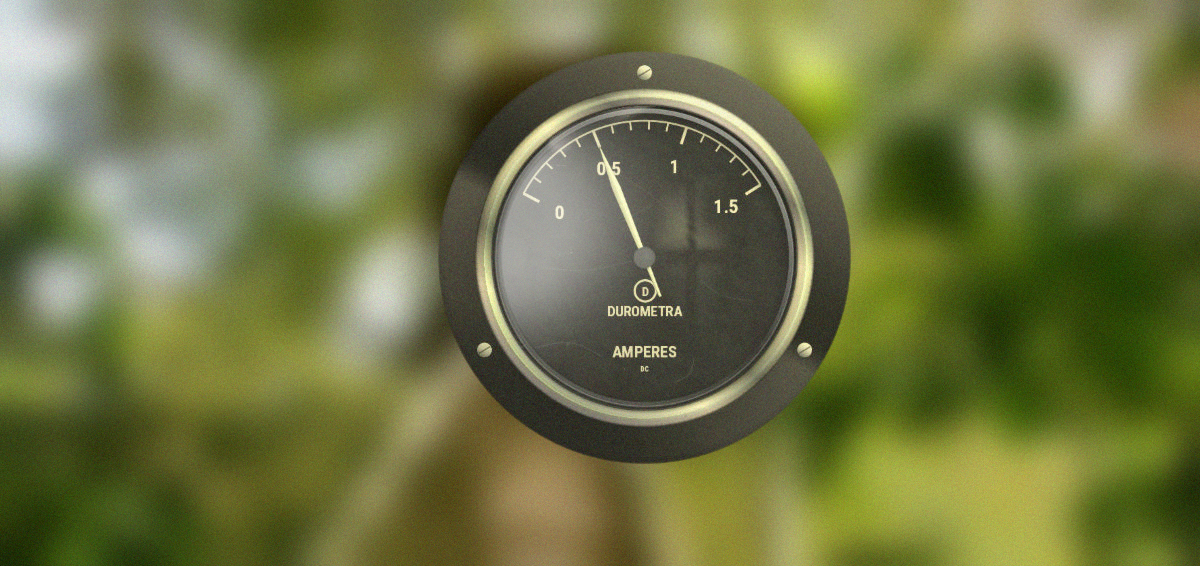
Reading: value=0.5 unit=A
